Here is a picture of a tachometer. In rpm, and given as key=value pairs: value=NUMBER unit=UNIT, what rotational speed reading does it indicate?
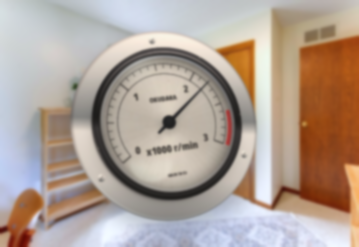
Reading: value=2200 unit=rpm
